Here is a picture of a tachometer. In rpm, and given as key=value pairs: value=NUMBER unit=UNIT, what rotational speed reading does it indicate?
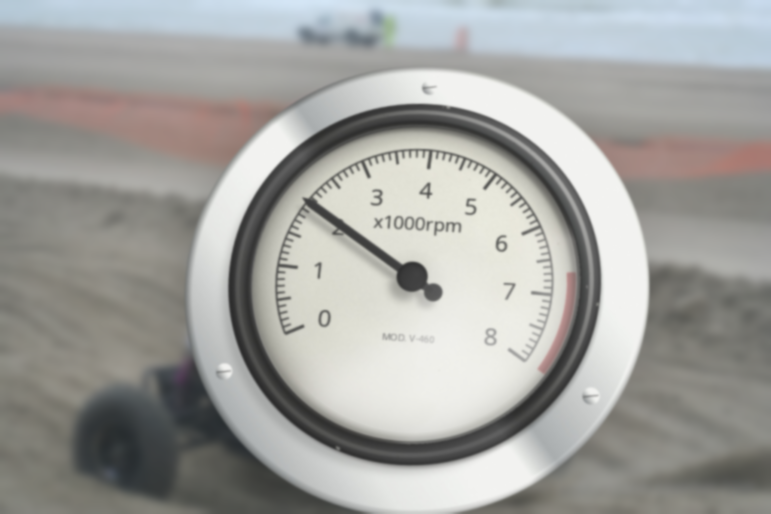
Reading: value=2000 unit=rpm
